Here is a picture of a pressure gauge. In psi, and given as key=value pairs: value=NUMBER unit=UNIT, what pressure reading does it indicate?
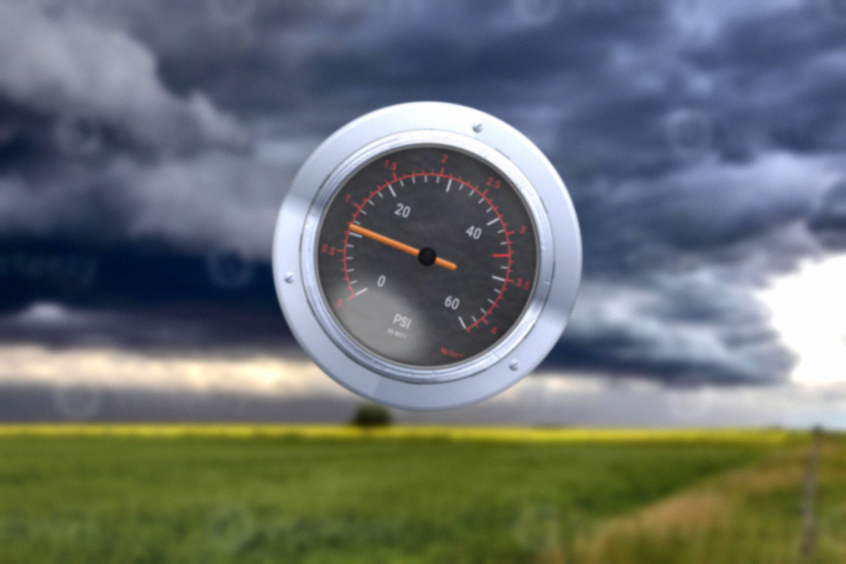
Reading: value=11 unit=psi
